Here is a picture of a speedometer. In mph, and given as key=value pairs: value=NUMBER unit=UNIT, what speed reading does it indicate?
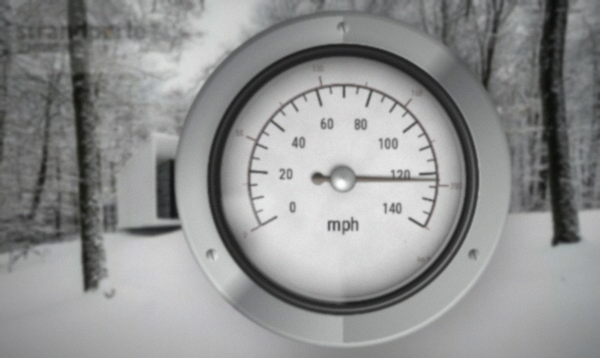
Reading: value=122.5 unit=mph
